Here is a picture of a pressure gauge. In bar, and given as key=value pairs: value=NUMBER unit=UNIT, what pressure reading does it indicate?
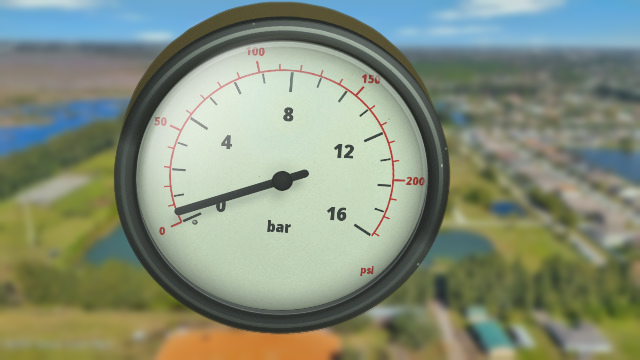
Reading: value=0.5 unit=bar
